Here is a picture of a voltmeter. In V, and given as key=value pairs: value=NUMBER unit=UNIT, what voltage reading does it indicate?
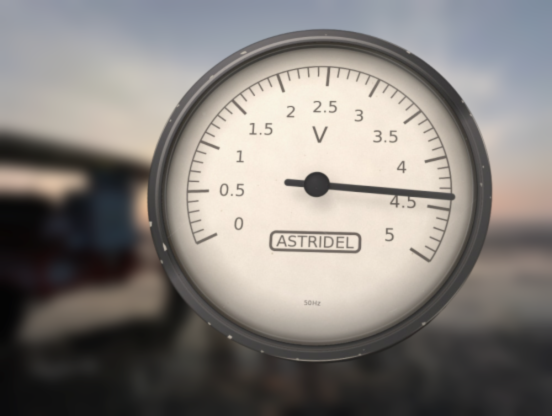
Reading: value=4.4 unit=V
